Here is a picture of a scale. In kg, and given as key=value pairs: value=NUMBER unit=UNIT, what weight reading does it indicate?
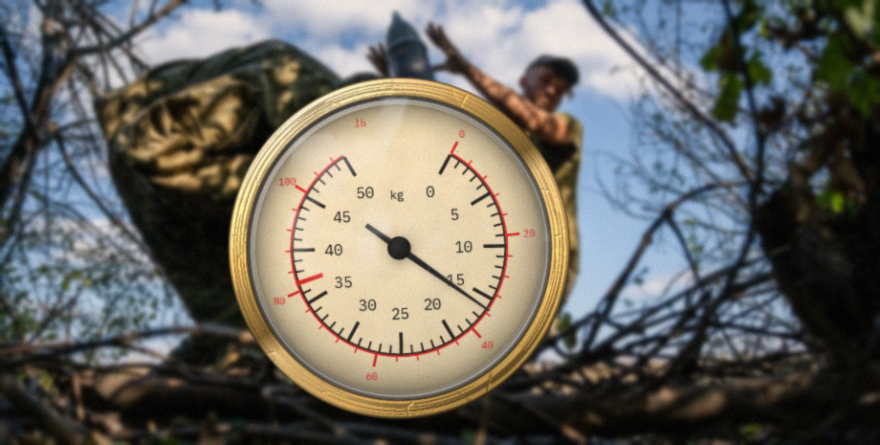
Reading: value=16 unit=kg
